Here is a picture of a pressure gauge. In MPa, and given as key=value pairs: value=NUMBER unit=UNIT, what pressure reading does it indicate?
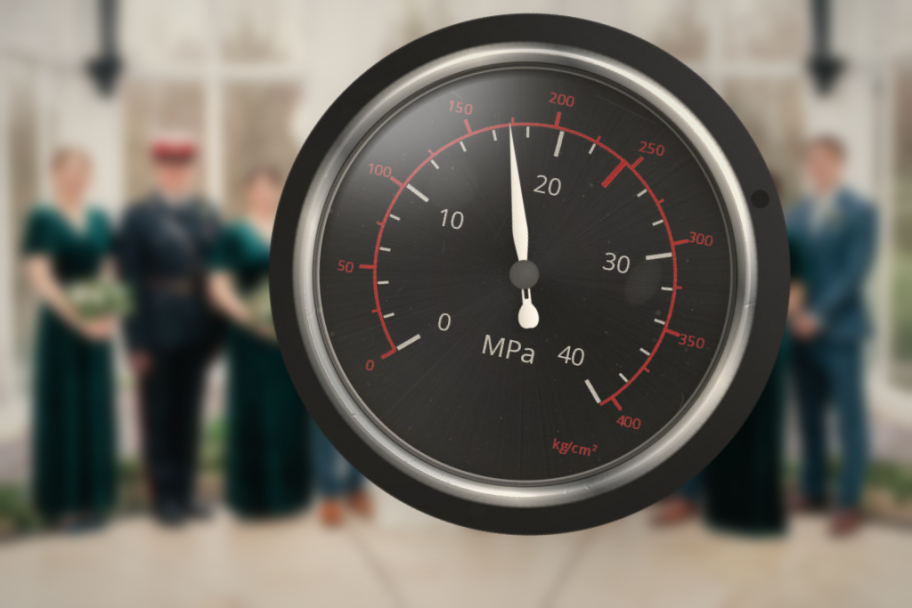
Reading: value=17 unit=MPa
